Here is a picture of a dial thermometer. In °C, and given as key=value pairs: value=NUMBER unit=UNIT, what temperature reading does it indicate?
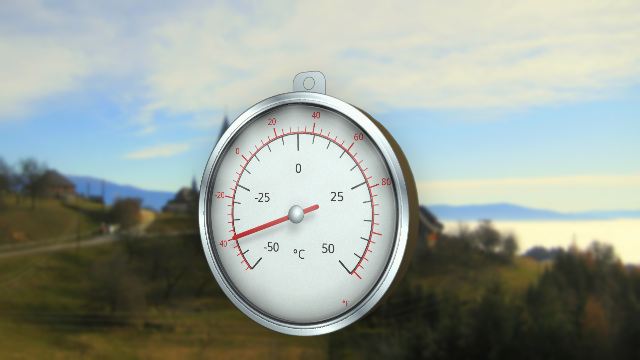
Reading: value=-40 unit=°C
